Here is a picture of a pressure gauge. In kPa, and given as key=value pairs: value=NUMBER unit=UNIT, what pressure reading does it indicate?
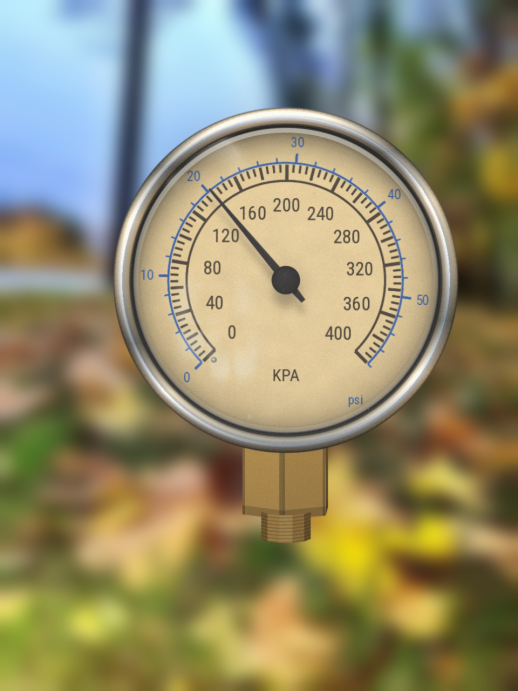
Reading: value=140 unit=kPa
